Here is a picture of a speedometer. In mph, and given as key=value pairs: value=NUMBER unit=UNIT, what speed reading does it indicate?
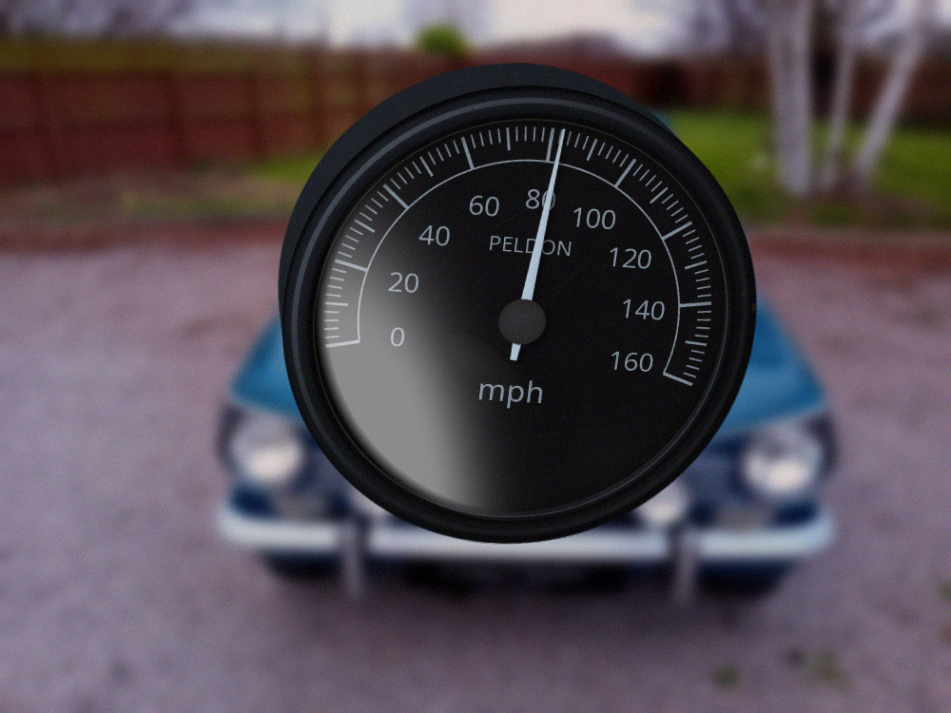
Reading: value=82 unit=mph
